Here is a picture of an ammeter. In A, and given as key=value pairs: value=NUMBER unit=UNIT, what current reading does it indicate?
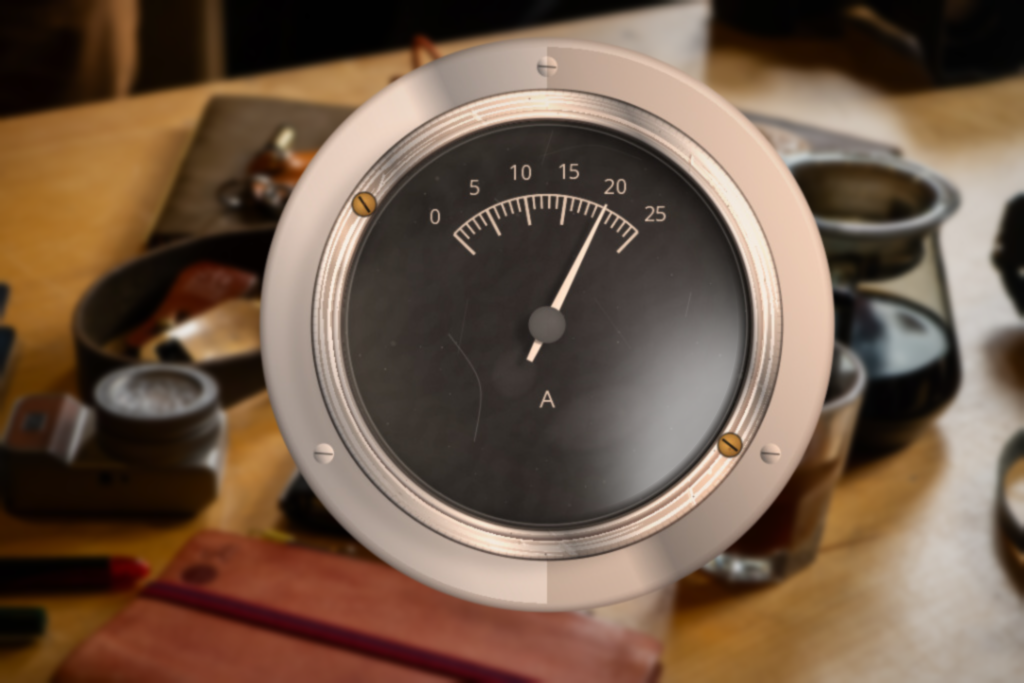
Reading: value=20 unit=A
